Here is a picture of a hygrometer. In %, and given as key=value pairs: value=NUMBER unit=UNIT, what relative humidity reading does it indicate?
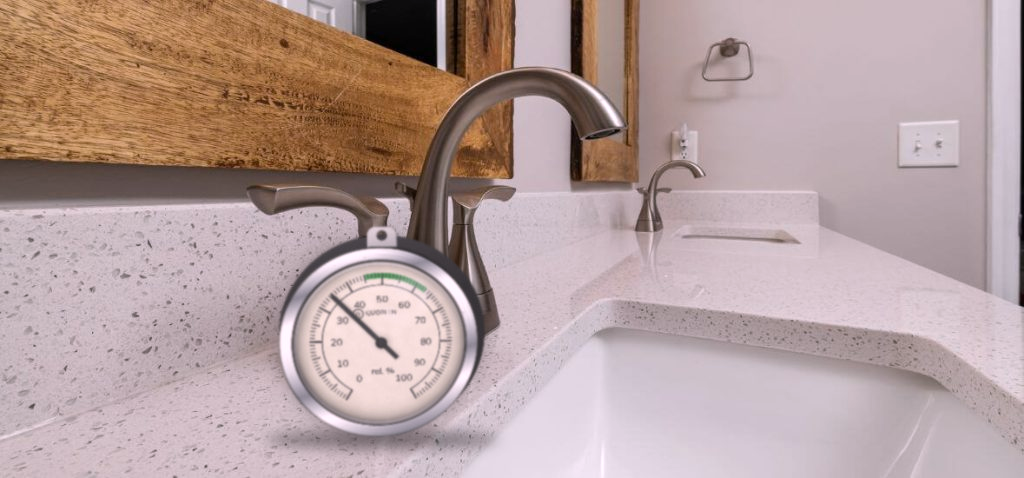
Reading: value=35 unit=%
